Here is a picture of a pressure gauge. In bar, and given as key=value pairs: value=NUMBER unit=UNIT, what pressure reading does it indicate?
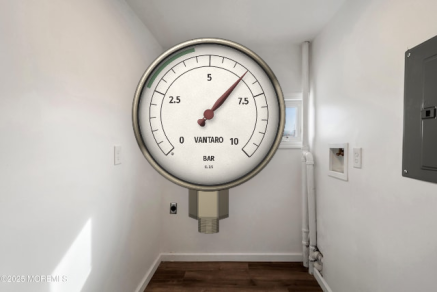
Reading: value=6.5 unit=bar
